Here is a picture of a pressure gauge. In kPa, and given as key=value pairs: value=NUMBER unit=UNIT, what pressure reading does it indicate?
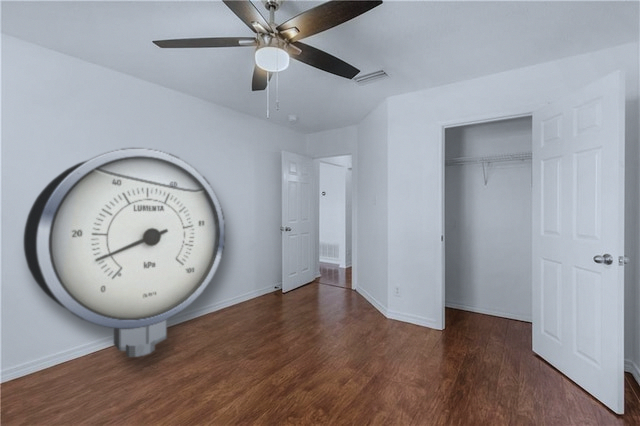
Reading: value=10 unit=kPa
